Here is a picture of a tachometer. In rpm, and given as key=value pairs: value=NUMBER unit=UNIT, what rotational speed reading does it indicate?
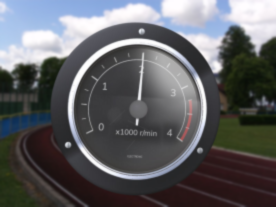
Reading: value=2000 unit=rpm
